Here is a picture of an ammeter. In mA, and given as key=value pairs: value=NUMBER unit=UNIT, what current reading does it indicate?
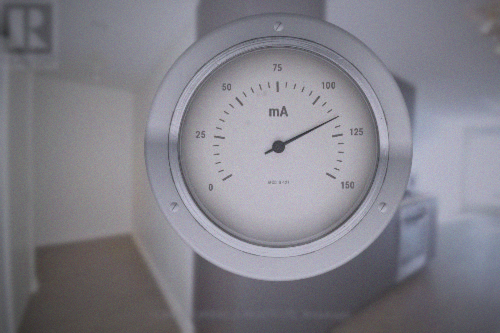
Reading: value=115 unit=mA
